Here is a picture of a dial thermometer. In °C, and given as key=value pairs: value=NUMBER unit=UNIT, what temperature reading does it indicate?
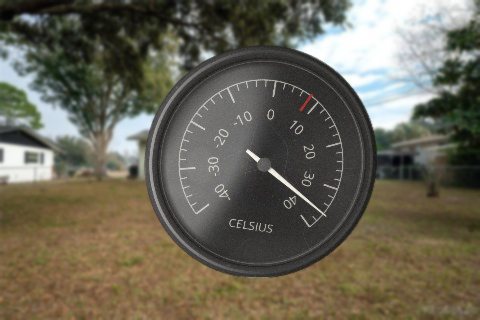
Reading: value=36 unit=°C
